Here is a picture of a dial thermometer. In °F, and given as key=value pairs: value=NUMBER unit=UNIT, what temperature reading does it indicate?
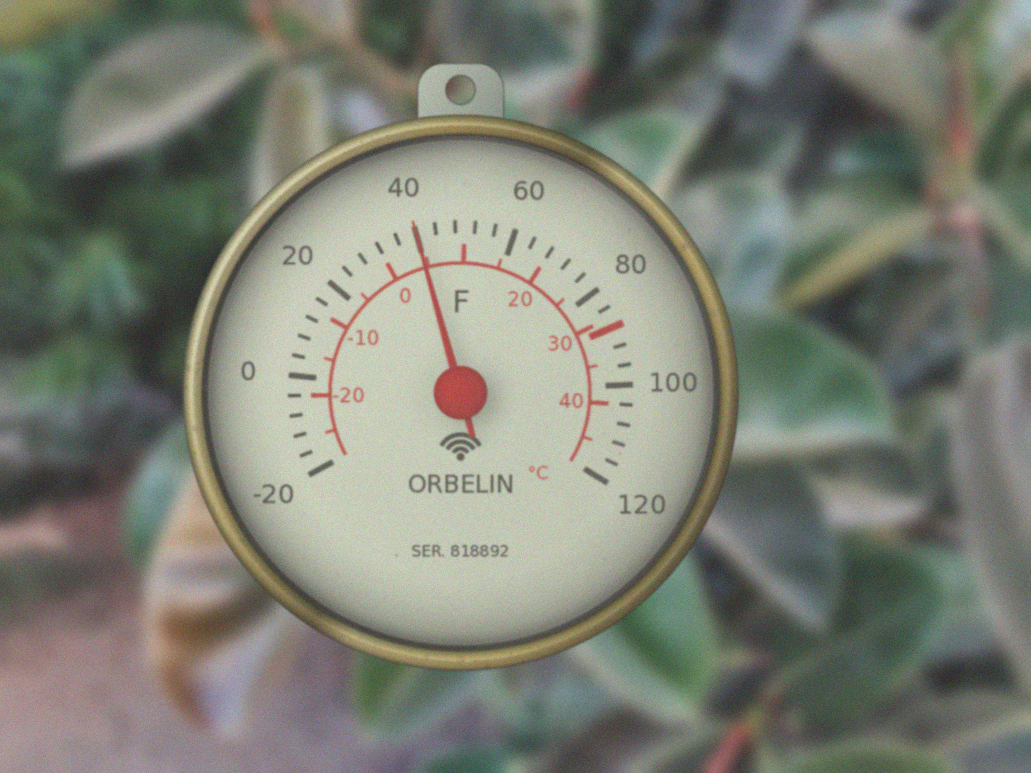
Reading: value=40 unit=°F
